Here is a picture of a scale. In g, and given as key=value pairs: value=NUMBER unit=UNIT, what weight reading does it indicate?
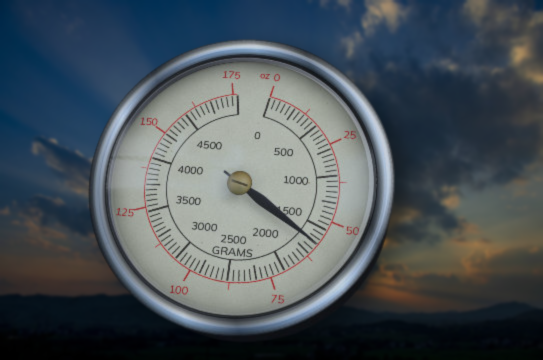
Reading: value=1650 unit=g
